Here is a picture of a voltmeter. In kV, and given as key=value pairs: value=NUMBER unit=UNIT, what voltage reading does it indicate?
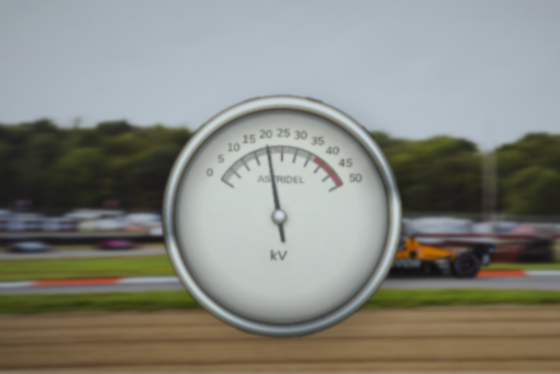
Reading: value=20 unit=kV
